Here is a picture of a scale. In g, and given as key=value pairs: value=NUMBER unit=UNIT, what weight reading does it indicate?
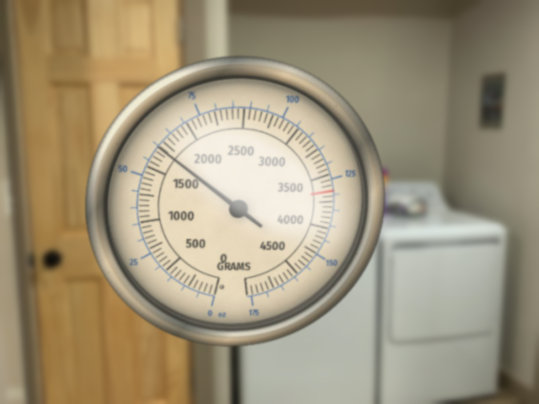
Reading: value=1700 unit=g
